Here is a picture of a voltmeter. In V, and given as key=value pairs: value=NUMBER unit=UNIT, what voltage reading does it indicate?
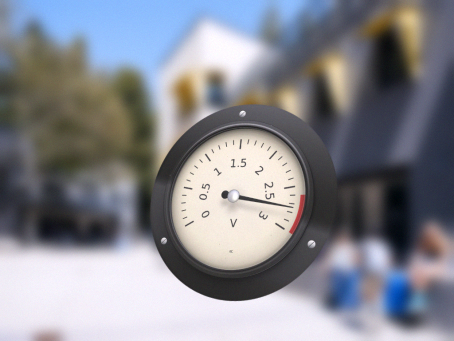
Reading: value=2.75 unit=V
